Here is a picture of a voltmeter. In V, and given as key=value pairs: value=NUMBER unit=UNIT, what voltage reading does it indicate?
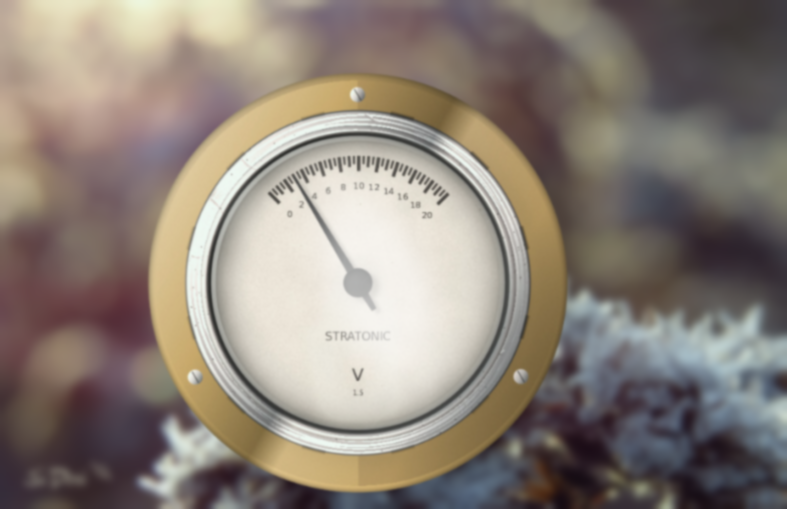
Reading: value=3 unit=V
